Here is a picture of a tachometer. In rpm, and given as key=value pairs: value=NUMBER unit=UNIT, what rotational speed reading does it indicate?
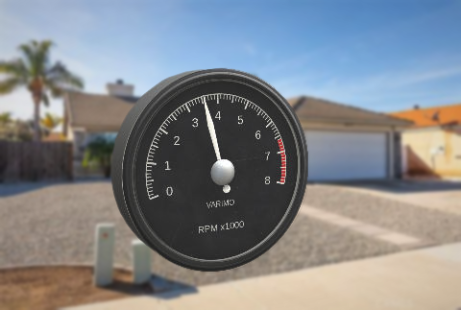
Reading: value=3500 unit=rpm
